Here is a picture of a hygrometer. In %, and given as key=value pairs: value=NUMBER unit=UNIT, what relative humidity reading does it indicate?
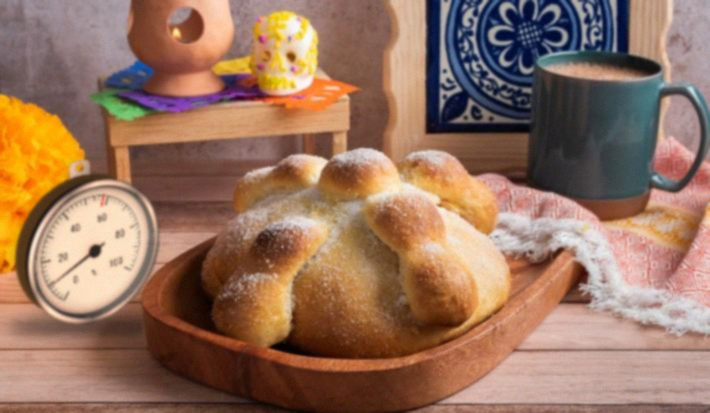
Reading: value=10 unit=%
